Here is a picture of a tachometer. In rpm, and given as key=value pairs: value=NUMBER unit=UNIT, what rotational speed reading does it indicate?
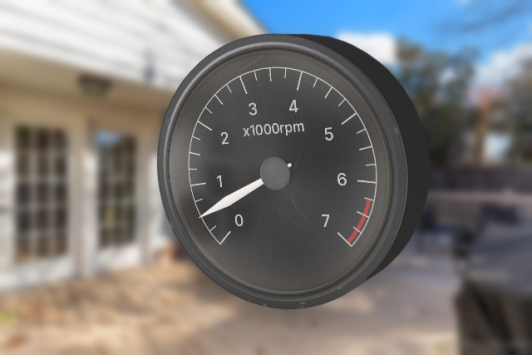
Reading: value=500 unit=rpm
